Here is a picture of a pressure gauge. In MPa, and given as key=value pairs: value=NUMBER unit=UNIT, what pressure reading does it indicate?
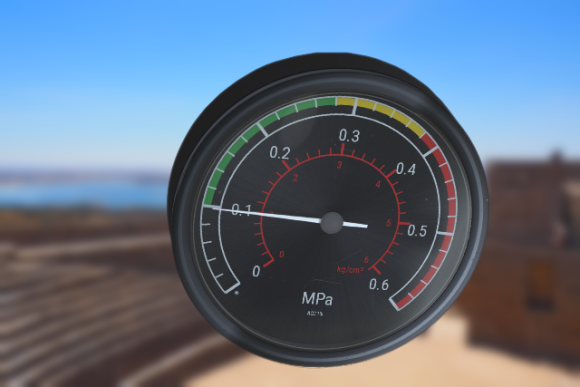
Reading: value=0.1 unit=MPa
